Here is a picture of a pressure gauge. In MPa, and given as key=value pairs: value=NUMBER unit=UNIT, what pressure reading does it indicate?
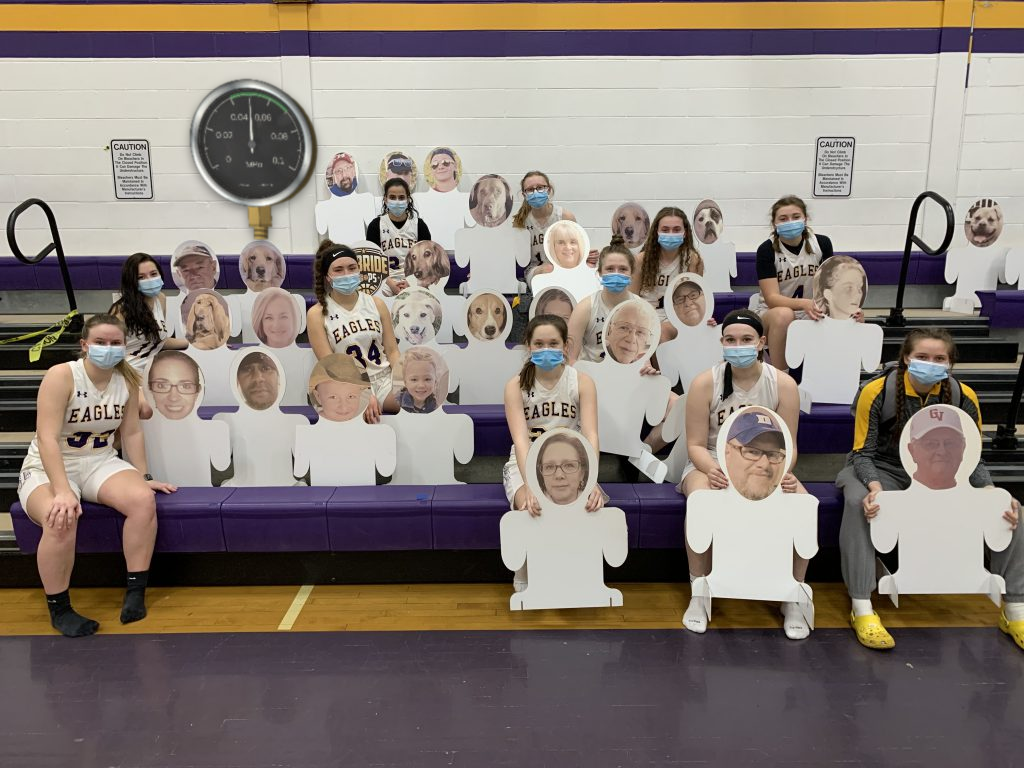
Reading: value=0.05 unit=MPa
